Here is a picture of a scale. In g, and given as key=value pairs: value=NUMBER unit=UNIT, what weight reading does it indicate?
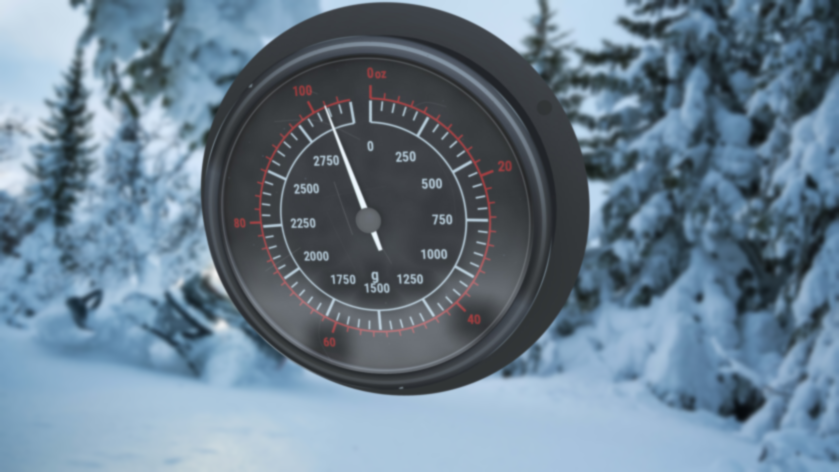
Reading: value=2900 unit=g
